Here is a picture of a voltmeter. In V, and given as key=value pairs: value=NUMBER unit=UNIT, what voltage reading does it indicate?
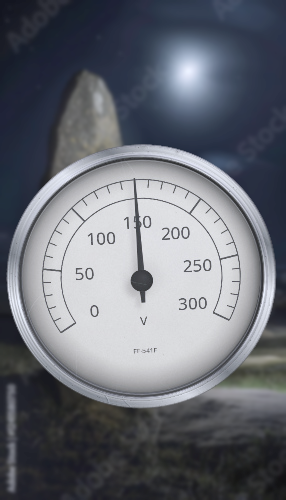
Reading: value=150 unit=V
